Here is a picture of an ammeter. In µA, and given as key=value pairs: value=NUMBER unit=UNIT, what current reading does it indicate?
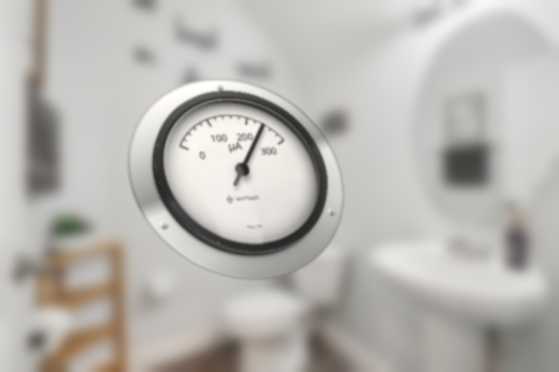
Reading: value=240 unit=µA
